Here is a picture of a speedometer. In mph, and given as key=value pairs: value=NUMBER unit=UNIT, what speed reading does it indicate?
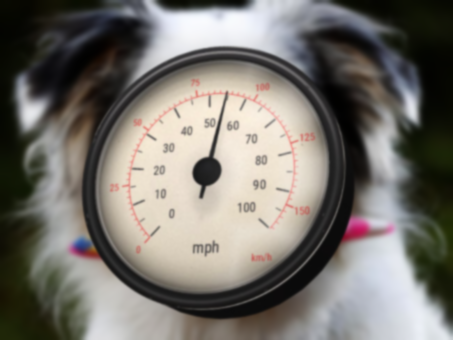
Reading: value=55 unit=mph
